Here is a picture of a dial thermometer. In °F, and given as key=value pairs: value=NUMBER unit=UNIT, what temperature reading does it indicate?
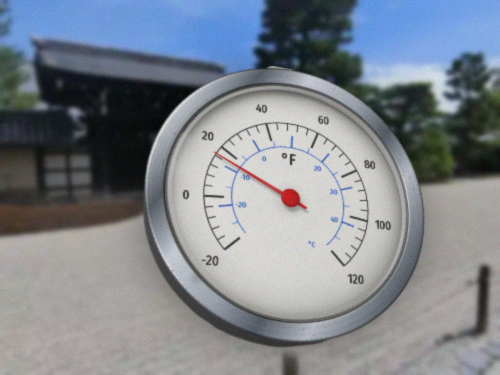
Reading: value=16 unit=°F
